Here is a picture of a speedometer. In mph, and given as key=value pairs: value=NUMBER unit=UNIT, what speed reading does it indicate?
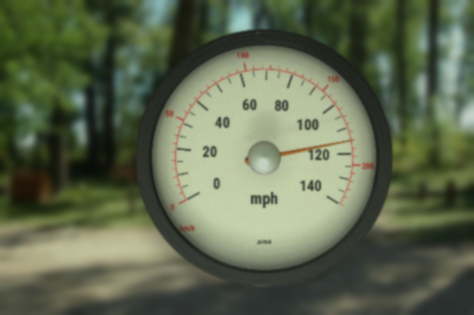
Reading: value=115 unit=mph
